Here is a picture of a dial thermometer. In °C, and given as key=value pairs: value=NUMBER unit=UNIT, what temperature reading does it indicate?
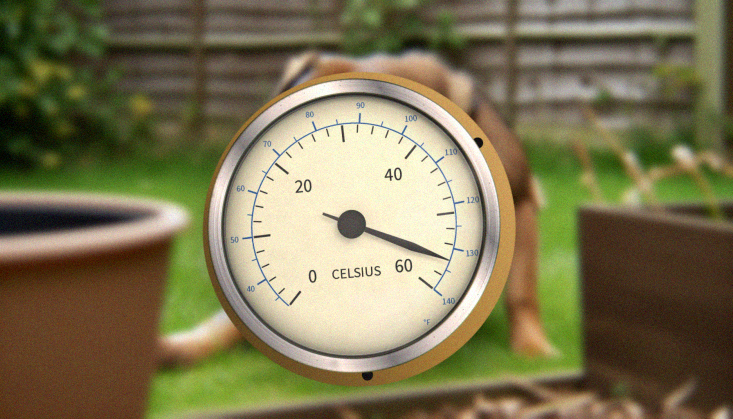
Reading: value=56 unit=°C
